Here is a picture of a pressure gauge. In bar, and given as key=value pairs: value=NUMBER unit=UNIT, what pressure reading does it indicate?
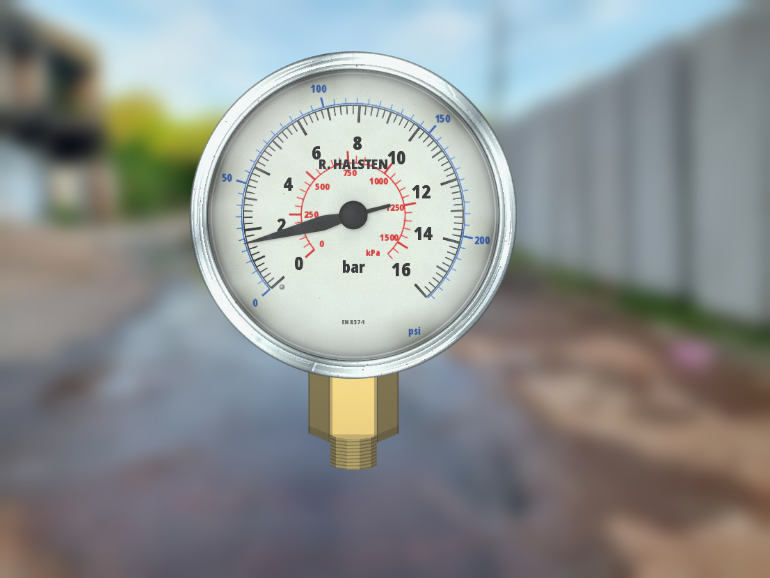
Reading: value=1.6 unit=bar
